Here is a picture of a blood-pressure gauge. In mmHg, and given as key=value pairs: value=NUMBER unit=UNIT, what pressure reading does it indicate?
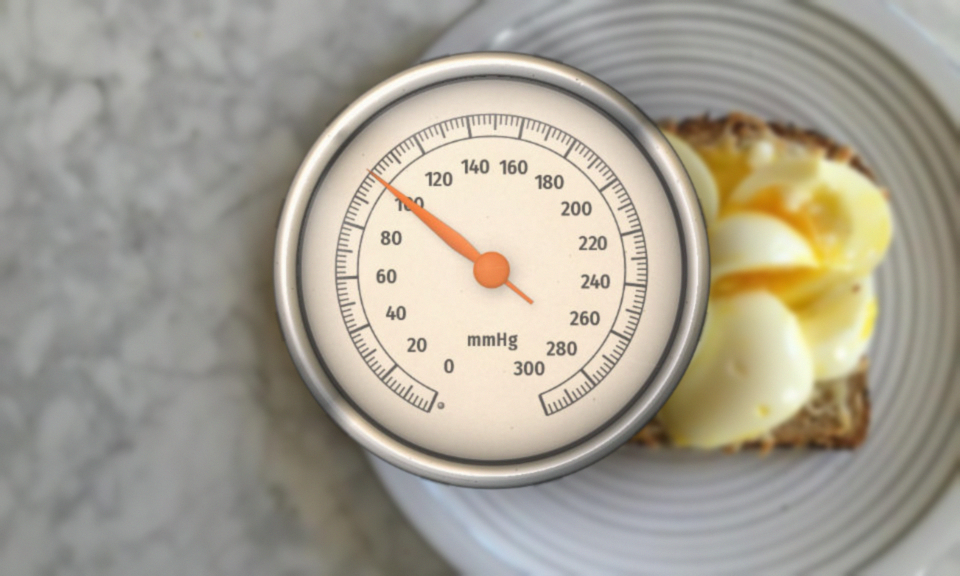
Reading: value=100 unit=mmHg
